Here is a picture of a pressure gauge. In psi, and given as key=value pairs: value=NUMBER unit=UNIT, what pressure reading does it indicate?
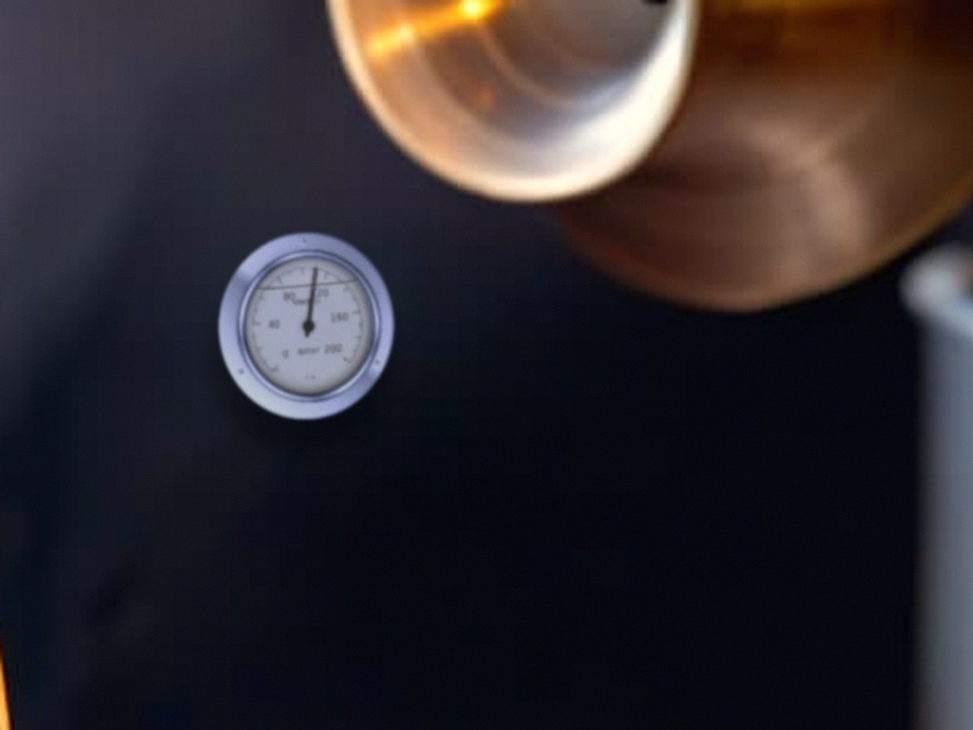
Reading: value=110 unit=psi
